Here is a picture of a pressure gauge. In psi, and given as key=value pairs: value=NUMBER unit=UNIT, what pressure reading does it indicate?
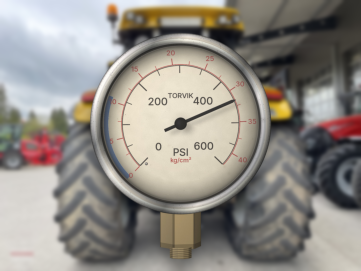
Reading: value=450 unit=psi
